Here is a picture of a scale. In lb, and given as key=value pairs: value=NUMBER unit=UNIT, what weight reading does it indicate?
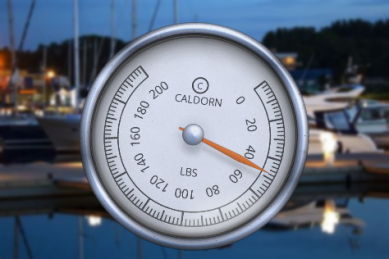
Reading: value=48 unit=lb
